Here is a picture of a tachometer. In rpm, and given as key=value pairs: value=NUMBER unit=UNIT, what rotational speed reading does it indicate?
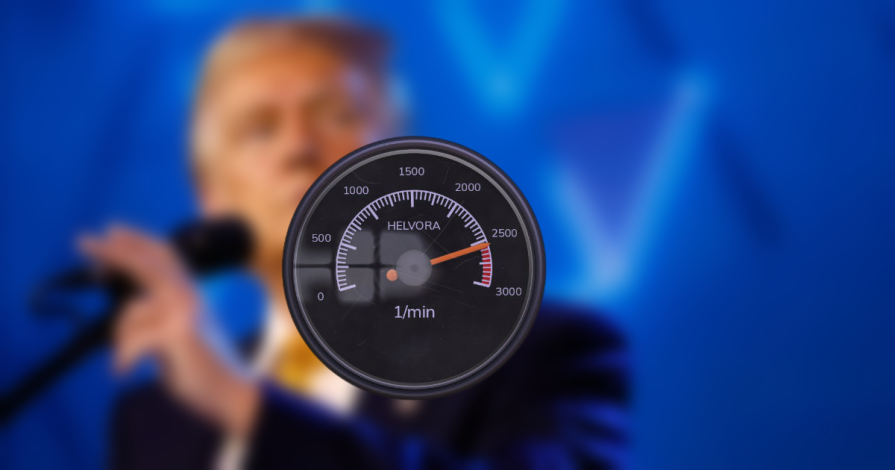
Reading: value=2550 unit=rpm
